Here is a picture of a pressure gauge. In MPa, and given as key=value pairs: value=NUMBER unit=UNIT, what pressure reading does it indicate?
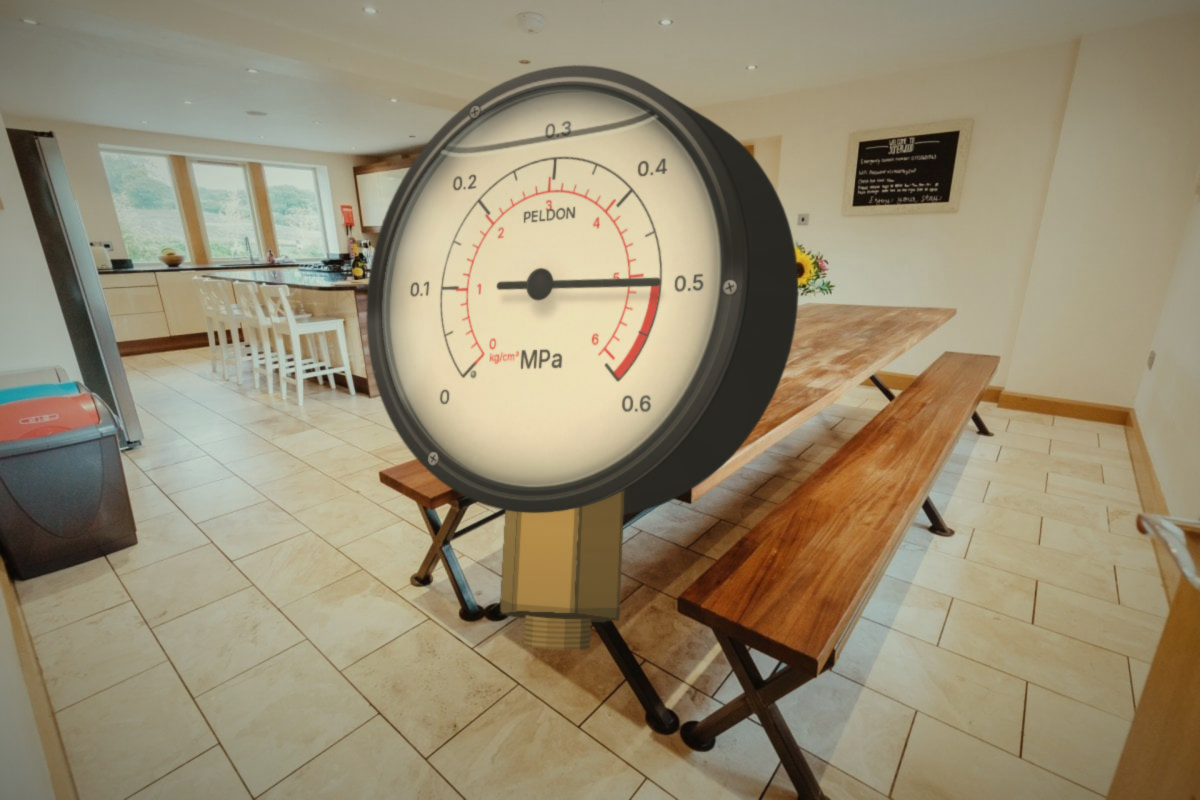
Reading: value=0.5 unit=MPa
